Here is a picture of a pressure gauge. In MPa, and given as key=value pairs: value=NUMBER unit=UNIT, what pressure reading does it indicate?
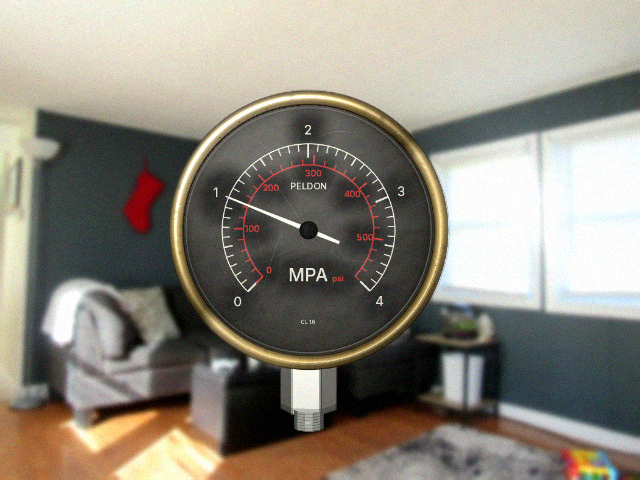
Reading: value=1 unit=MPa
